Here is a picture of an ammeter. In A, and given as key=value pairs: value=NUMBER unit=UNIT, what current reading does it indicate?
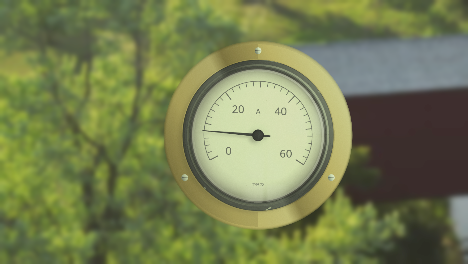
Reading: value=8 unit=A
